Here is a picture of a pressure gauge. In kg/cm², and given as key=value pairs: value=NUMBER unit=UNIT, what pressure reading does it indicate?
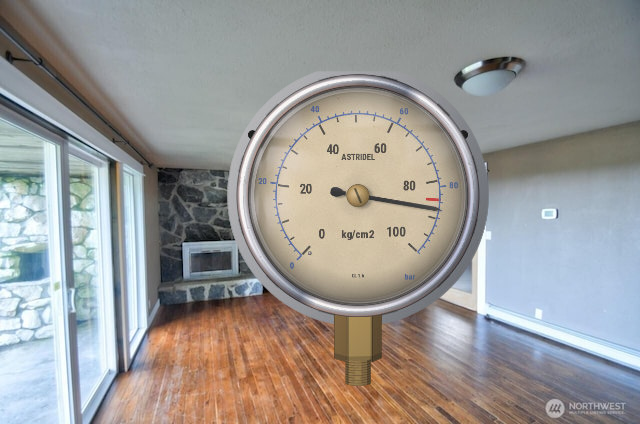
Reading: value=87.5 unit=kg/cm²
